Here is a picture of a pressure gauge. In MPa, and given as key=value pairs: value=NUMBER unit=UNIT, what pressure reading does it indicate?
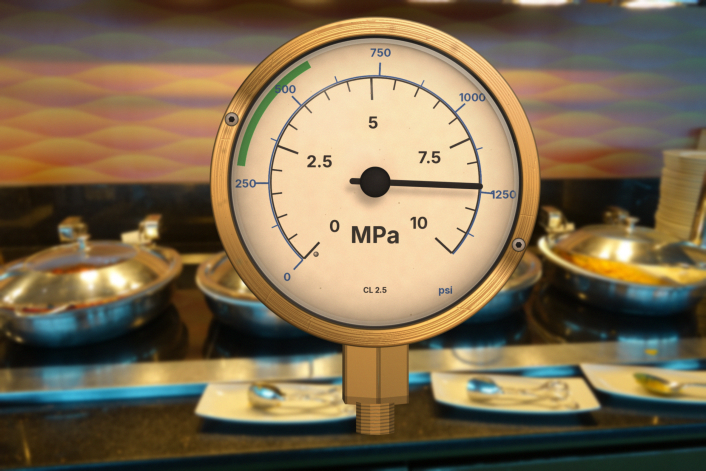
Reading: value=8.5 unit=MPa
